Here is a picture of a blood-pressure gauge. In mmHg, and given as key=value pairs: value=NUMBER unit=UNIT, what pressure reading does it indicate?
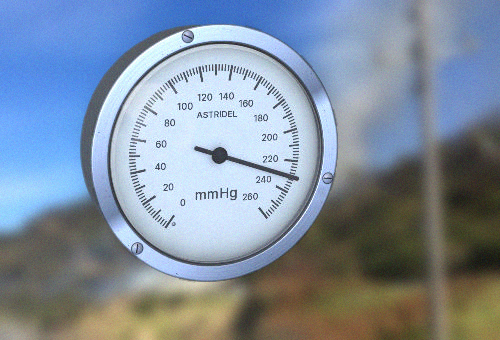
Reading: value=230 unit=mmHg
